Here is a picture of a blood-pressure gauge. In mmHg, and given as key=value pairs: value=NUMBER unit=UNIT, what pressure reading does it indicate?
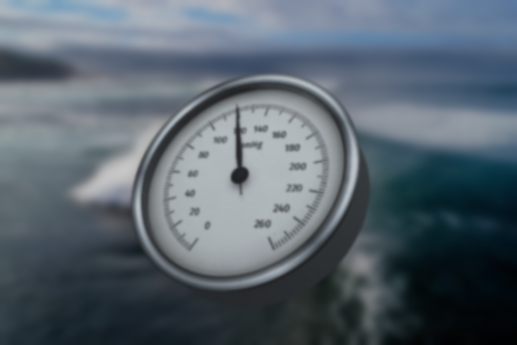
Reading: value=120 unit=mmHg
